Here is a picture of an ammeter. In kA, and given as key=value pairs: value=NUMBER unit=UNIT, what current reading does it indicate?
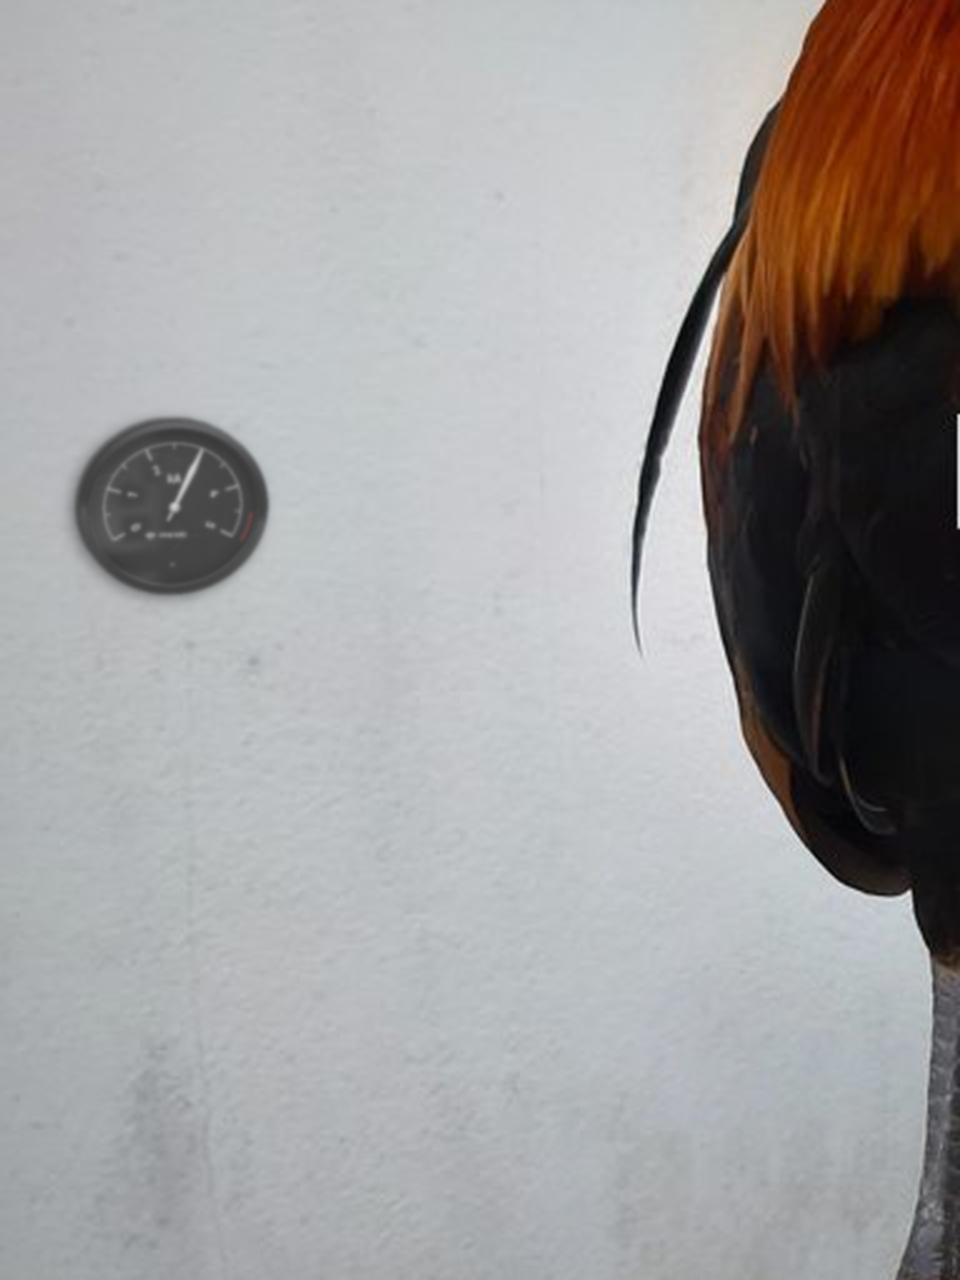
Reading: value=3 unit=kA
